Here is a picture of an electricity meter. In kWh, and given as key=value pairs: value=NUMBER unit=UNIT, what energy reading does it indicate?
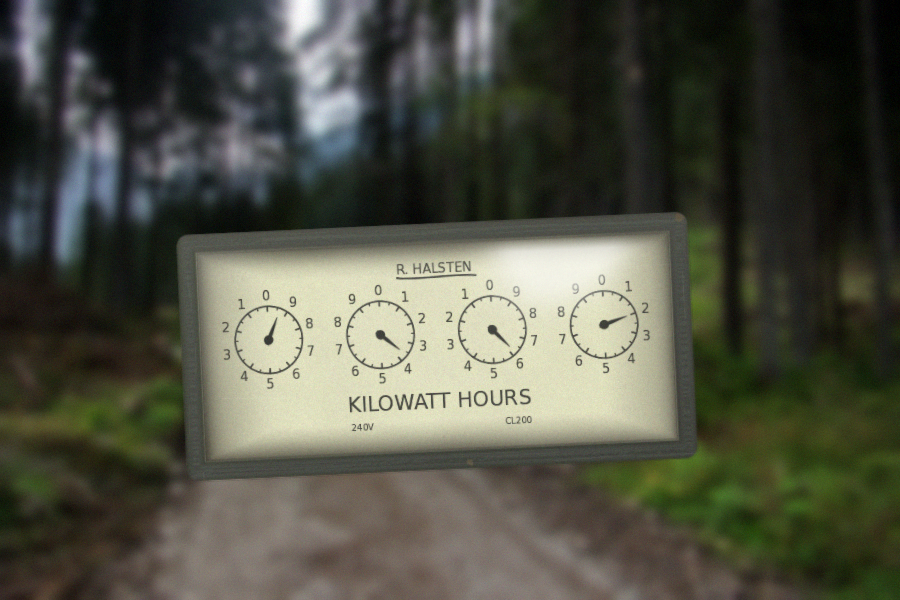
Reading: value=9362 unit=kWh
